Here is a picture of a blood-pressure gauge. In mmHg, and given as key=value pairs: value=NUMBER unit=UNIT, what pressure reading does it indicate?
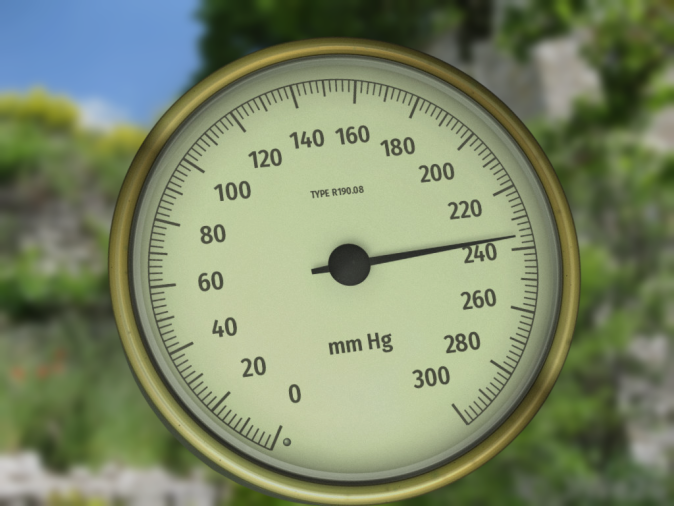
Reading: value=236 unit=mmHg
